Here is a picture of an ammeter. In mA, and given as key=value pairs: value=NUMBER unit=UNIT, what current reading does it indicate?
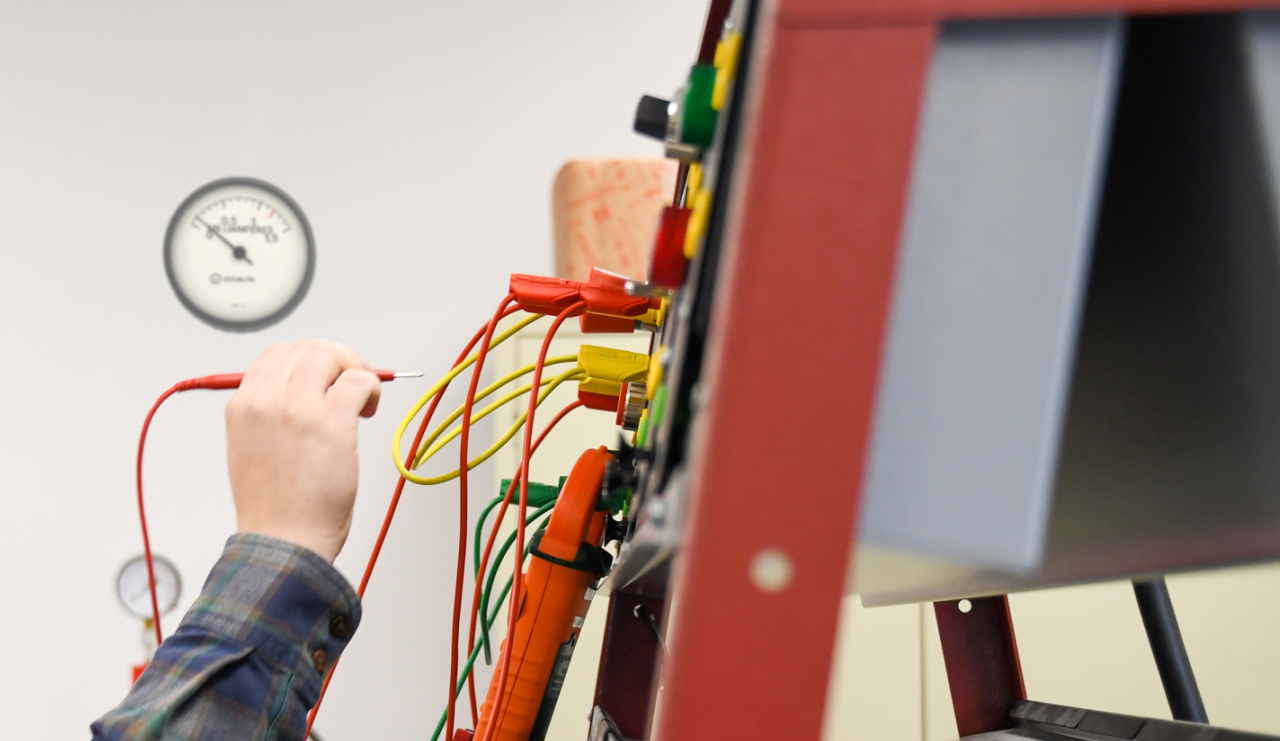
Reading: value=0.1 unit=mA
